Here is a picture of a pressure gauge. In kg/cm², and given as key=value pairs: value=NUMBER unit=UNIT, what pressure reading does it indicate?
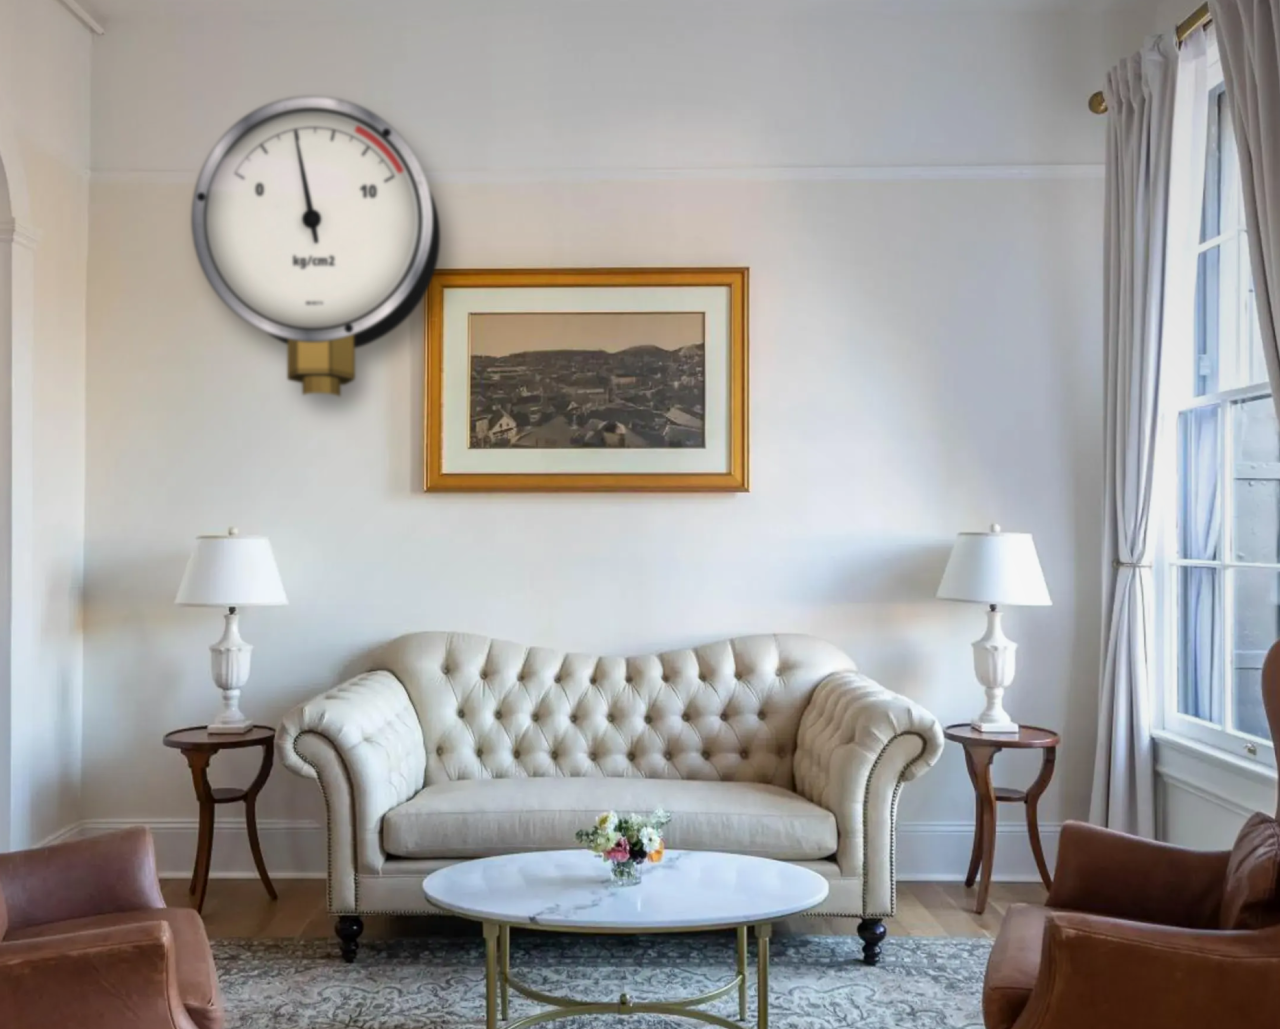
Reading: value=4 unit=kg/cm²
